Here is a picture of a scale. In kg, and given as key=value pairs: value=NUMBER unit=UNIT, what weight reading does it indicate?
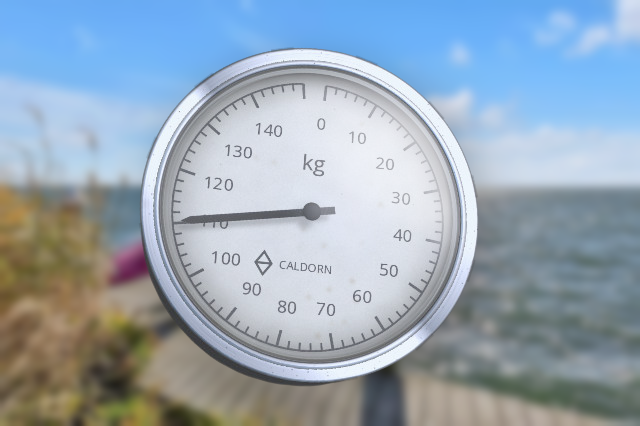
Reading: value=110 unit=kg
